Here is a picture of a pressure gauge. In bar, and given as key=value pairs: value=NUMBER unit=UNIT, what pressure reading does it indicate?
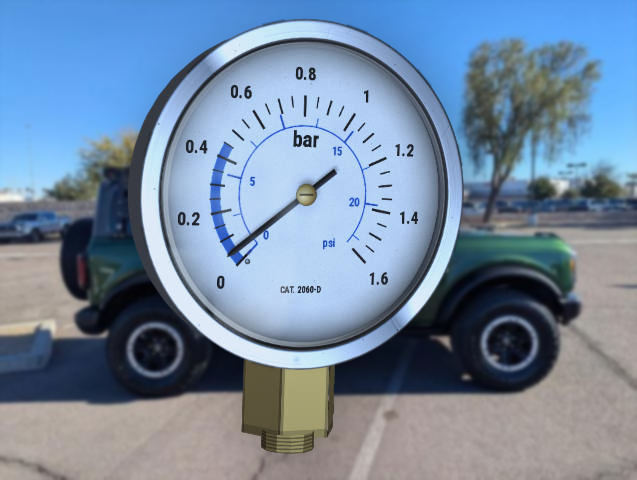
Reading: value=0.05 unit=bar
